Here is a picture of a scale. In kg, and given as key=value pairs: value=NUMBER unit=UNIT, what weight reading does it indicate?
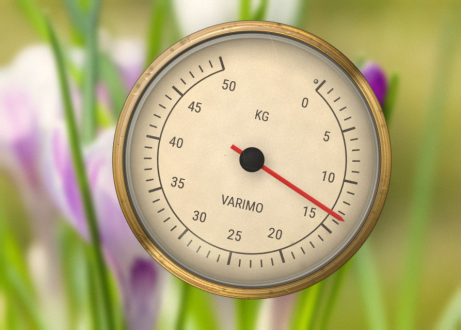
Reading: value=13.5 unit=kg
